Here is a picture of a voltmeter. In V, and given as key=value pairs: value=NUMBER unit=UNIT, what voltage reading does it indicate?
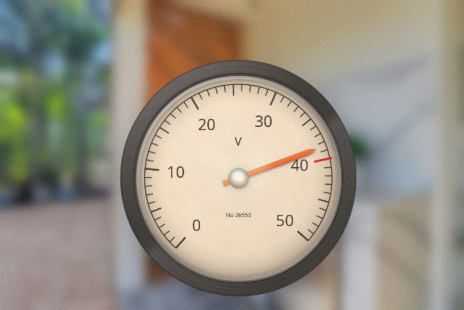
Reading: value=38.5 unit=V
